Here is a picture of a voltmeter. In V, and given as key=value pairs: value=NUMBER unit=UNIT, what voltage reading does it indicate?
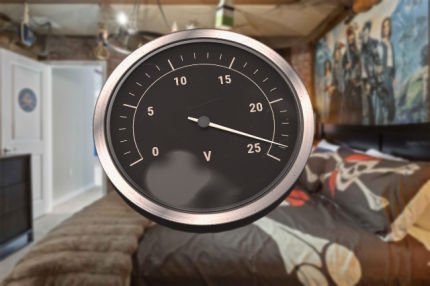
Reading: value=24 unit=V
